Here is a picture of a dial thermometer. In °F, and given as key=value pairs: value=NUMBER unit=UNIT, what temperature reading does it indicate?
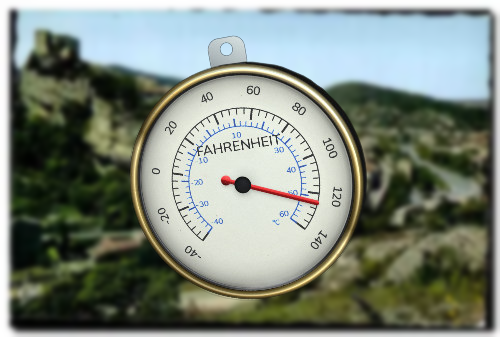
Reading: value=124 unit=°F
